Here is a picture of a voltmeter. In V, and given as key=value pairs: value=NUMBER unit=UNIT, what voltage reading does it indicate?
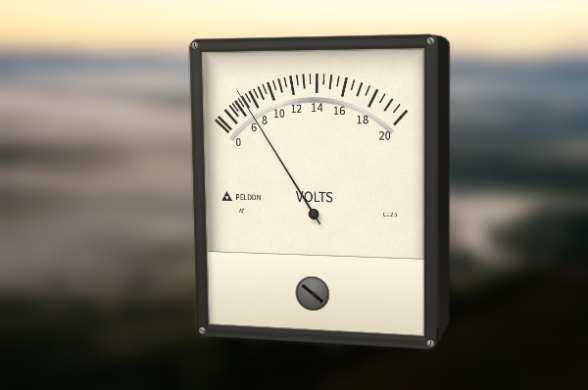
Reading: value=7 unit=V
